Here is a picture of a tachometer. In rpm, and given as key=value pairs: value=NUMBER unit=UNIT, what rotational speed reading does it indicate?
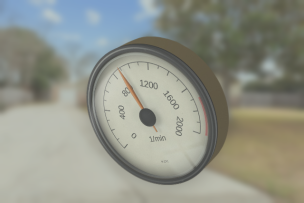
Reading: value=900 unit=rpm
